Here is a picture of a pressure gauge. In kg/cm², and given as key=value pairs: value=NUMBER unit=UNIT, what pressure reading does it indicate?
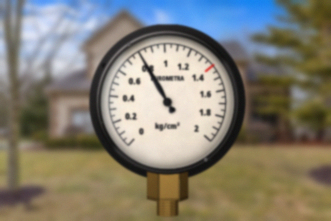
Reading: value=0.8 unit=kg/cm²
